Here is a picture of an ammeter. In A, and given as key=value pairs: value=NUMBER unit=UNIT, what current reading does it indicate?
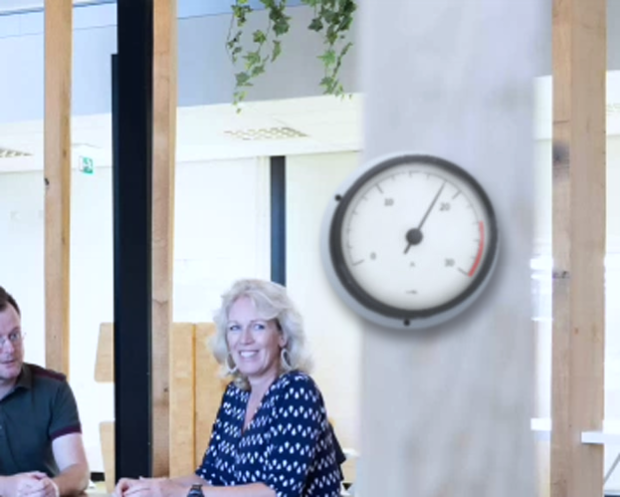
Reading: value=18 unit=A
